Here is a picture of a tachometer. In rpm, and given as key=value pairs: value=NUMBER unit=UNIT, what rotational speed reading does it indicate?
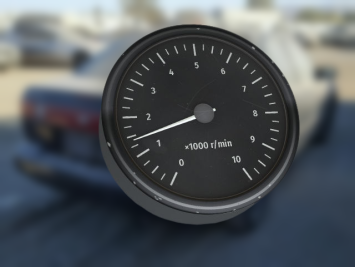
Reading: value=1375 unit=rpm
